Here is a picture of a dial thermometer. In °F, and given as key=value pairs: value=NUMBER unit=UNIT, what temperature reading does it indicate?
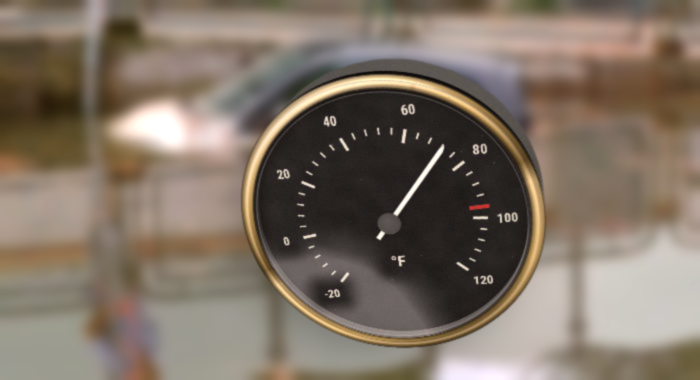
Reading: value=72 unit=°F
